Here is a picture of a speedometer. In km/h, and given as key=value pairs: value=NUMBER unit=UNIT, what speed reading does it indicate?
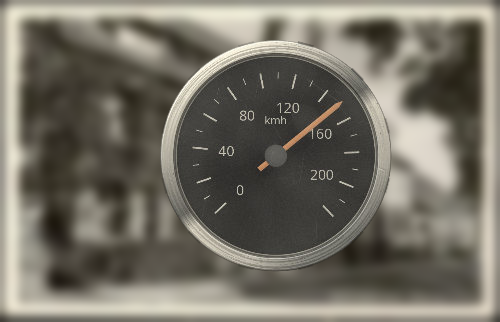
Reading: value=150 unit=km/h
